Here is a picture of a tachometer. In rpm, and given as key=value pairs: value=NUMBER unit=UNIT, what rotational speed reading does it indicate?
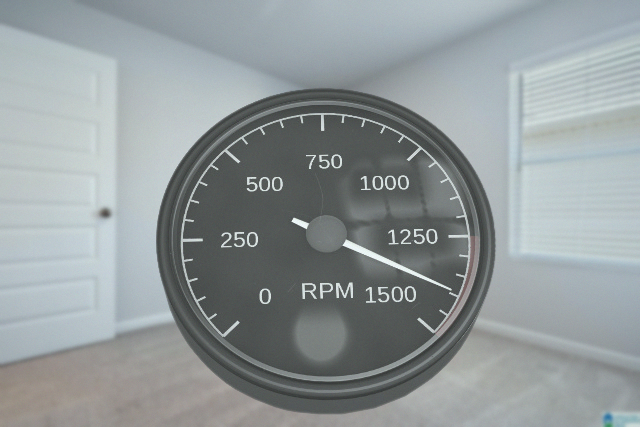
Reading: value=1400 unit=rpm
